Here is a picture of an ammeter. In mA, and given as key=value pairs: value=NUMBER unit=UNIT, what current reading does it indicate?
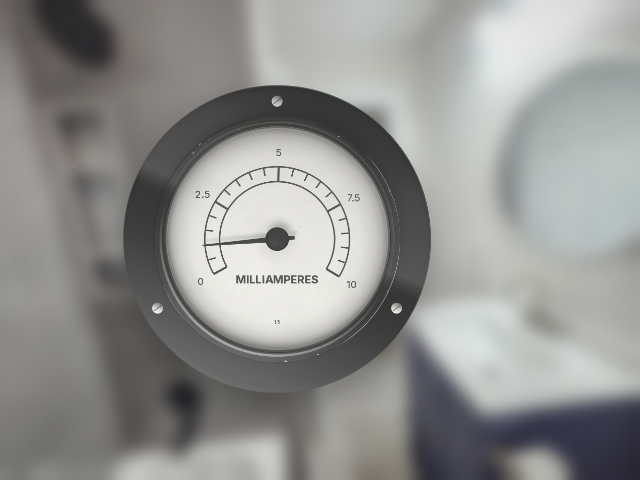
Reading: value=1 unit=mA
